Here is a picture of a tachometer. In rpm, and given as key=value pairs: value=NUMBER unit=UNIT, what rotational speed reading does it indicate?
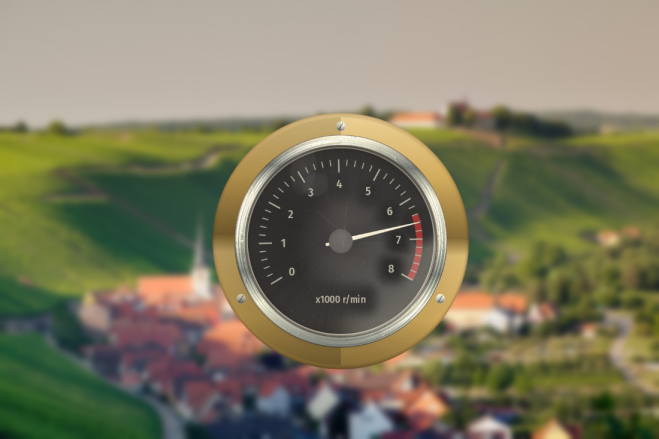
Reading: value=6600 unit=rpm
